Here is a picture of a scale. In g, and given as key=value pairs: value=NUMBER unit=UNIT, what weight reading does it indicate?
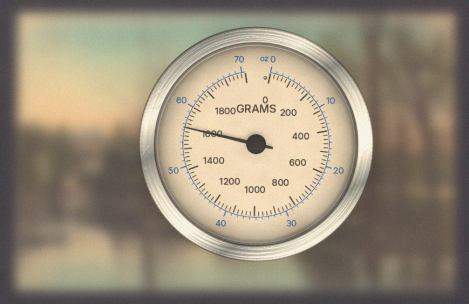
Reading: value=1600 unit=g
